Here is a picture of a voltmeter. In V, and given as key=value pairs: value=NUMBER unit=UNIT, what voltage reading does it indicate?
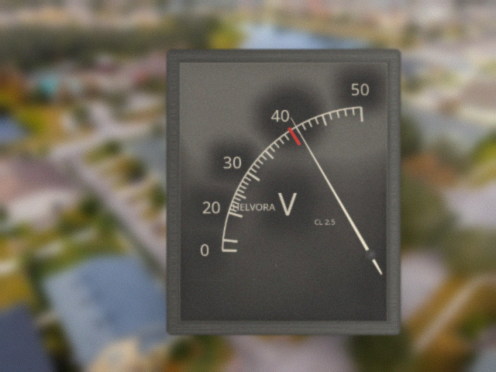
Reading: value=41 unit=V
